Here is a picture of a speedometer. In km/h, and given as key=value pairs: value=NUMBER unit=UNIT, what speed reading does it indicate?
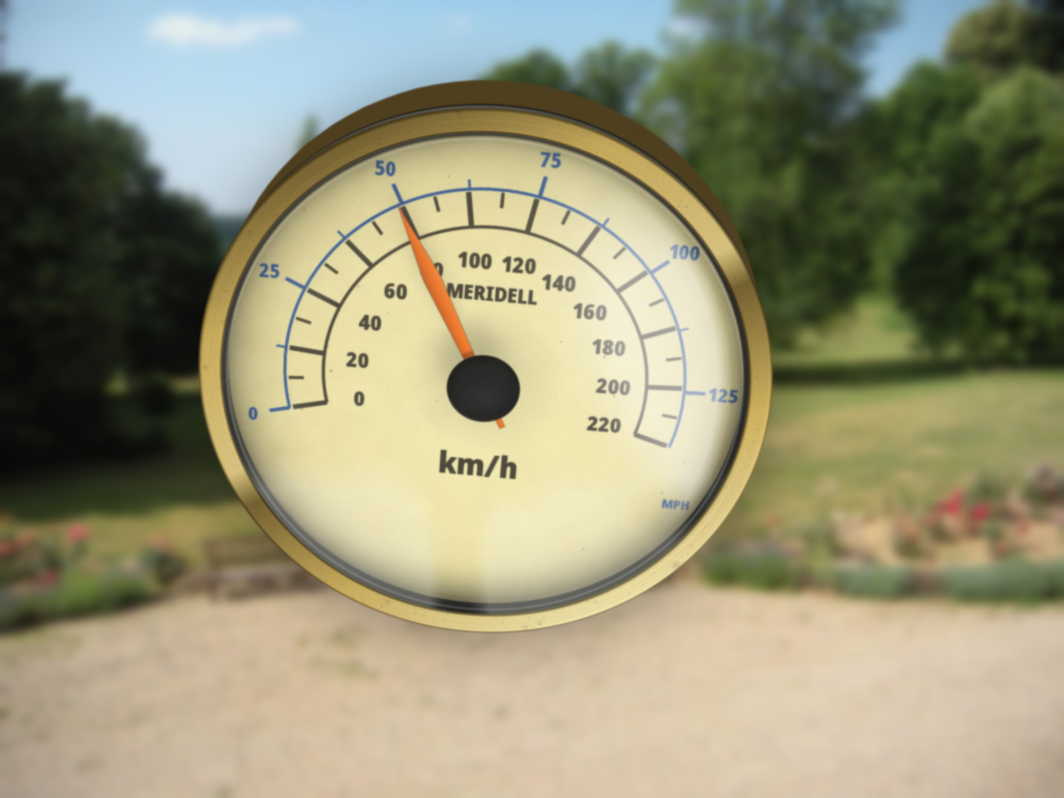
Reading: value=80 unit=km/h
